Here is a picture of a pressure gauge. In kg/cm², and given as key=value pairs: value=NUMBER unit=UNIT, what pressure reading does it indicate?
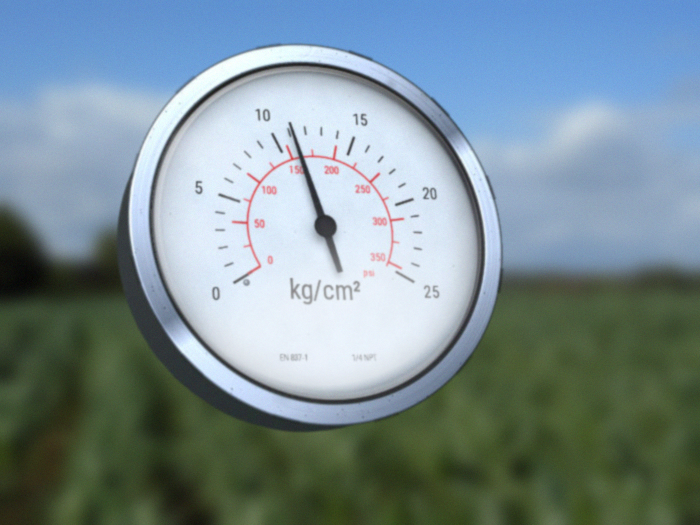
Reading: value=11 unit=kg/cm²
